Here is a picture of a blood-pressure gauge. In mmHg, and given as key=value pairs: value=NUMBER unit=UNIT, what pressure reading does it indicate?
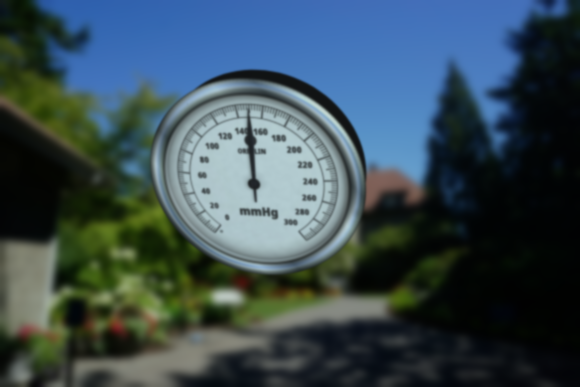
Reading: value=150 unit=mmHg
